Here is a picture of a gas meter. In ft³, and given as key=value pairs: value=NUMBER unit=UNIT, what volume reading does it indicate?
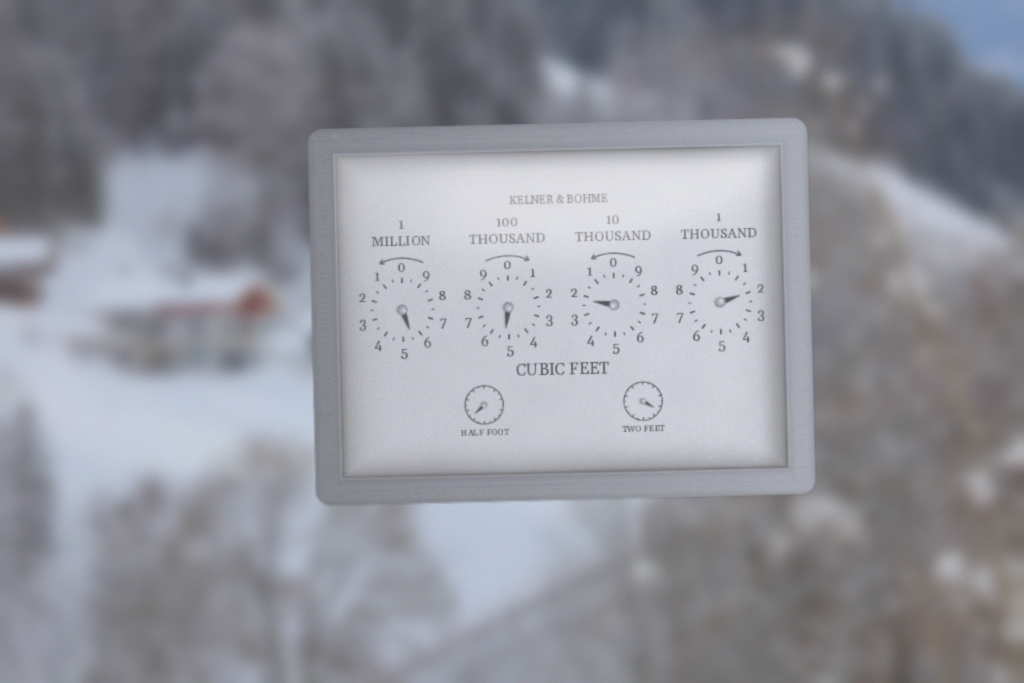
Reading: value=552200 unit=ft³
